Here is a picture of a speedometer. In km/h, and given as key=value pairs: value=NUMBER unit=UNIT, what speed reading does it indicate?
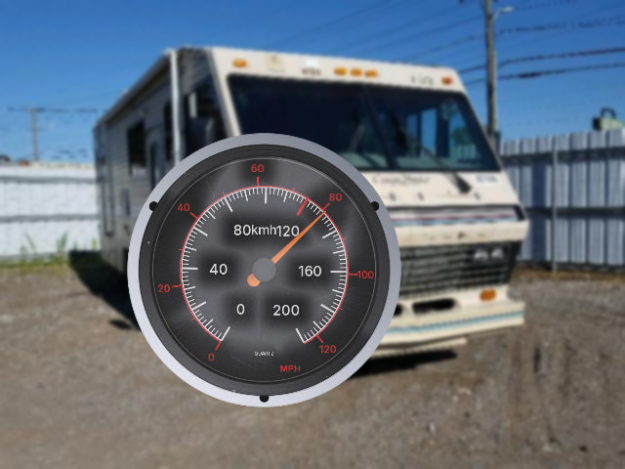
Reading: value=130 unit=km/h
